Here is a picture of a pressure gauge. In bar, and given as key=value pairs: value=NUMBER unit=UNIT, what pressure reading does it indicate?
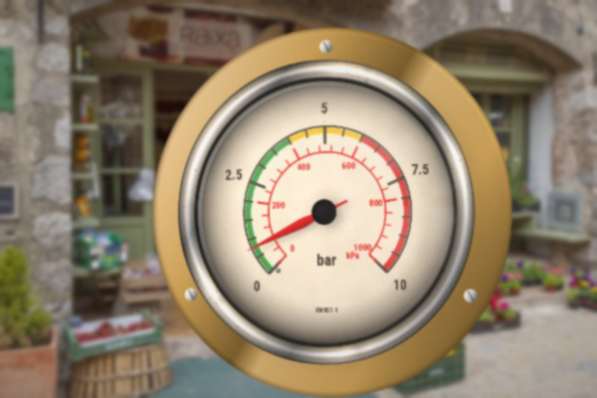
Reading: value=0.75 unit=bar
